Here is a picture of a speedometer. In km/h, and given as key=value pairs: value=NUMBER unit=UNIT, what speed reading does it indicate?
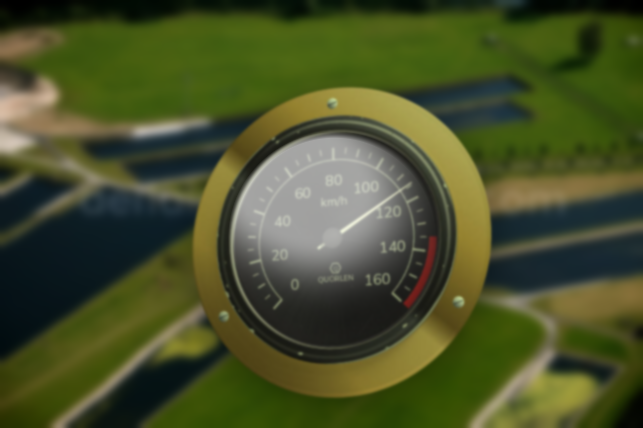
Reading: value=115 unit=km/h
